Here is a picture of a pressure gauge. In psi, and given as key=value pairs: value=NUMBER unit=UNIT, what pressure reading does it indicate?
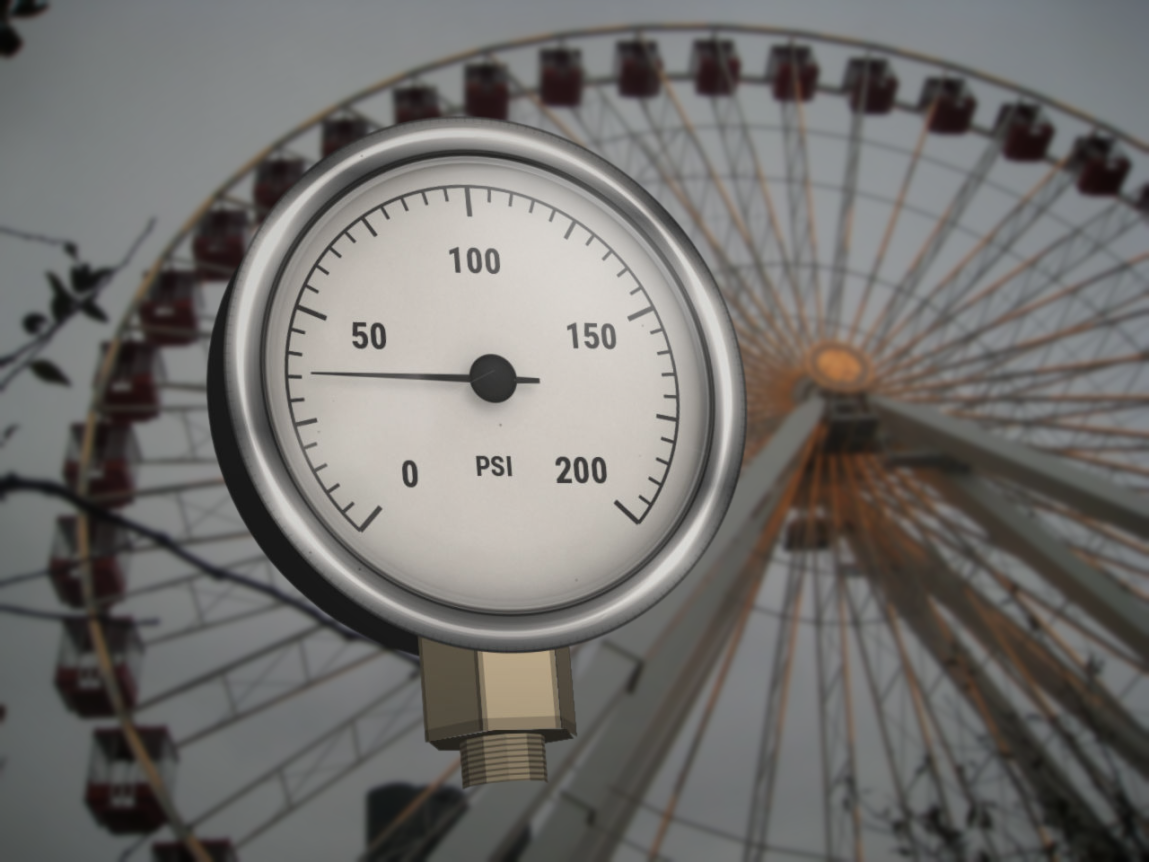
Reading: value=35 unit=psi
